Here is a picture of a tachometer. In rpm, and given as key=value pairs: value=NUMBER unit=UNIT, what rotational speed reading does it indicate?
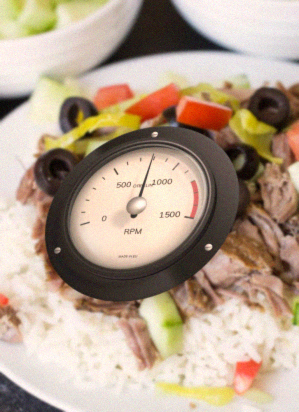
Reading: value=800 unit=rpm
